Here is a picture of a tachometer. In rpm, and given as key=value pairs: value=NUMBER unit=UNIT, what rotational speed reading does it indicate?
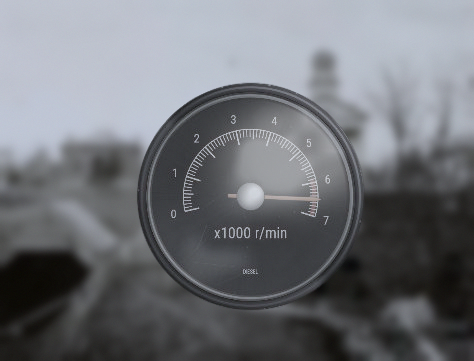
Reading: value=6500 unit=rpm
